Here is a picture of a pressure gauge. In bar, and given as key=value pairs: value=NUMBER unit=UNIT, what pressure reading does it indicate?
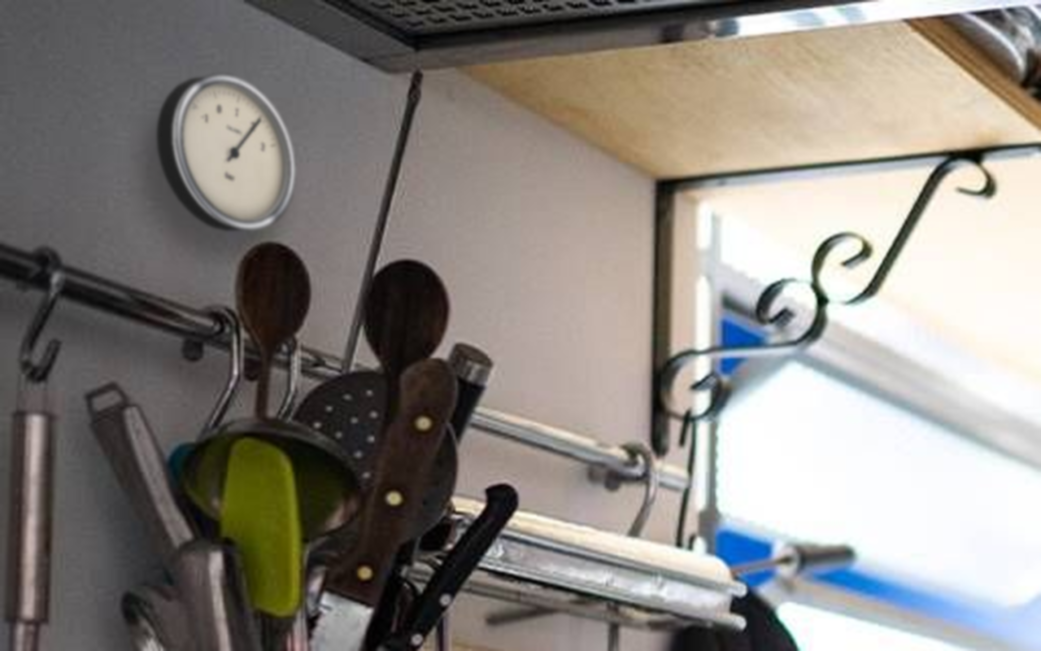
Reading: value=2 unit=bar
